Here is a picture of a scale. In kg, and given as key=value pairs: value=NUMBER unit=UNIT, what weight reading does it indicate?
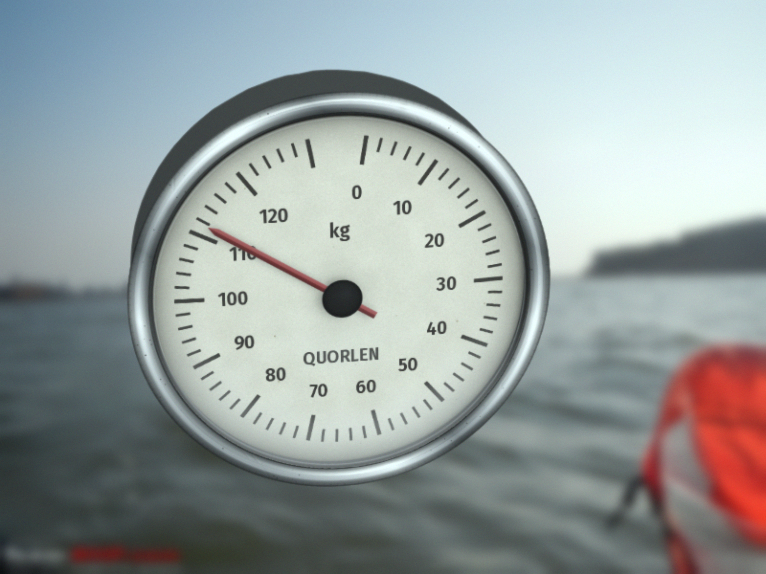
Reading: value=112 unit=kg
